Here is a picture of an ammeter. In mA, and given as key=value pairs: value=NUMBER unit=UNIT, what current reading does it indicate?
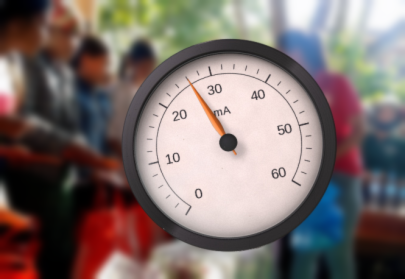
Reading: value=26 unit=mA
